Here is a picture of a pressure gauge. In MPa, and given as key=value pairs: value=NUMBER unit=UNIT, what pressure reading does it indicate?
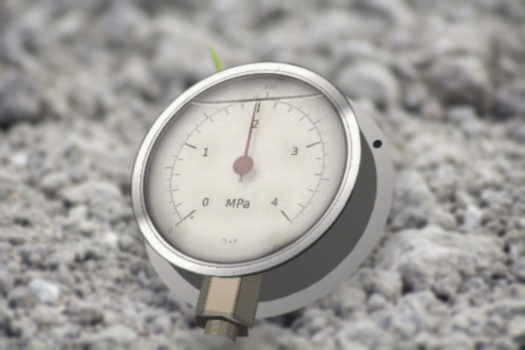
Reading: value=2 unit=MPa
